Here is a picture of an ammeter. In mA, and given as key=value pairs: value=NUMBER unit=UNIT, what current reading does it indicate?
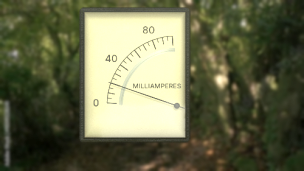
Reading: value=20 unit=mA
